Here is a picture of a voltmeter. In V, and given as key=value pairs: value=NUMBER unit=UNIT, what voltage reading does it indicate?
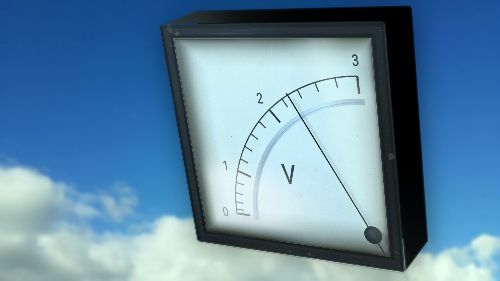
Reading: value=2.3 unit=V
